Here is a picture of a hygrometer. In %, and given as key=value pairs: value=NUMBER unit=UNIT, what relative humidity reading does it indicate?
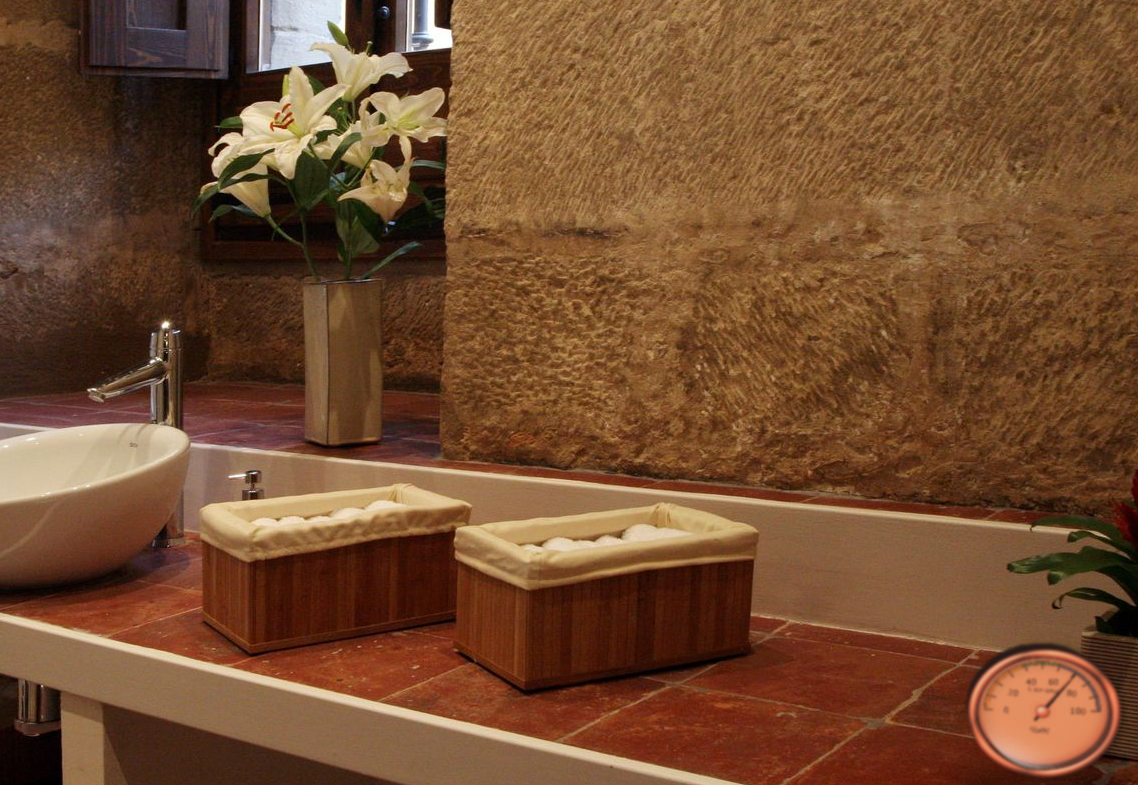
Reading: value=70 unit=%
